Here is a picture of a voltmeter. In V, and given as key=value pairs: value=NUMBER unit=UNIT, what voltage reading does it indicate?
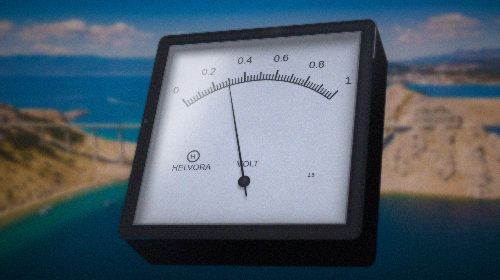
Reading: value=0.3 unit=V
